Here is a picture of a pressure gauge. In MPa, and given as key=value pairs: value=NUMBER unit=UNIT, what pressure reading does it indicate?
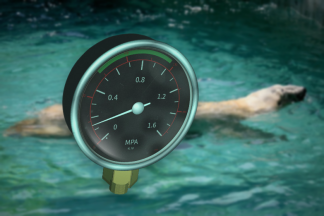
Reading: value=0.15 unit=MPa
